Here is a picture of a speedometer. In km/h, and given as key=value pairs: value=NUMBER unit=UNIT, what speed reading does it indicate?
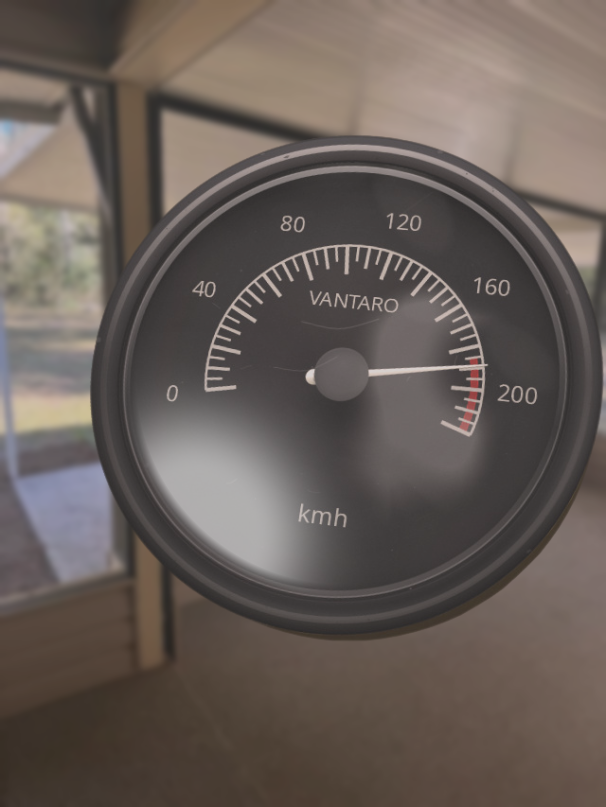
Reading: value=190 unit=km/h
